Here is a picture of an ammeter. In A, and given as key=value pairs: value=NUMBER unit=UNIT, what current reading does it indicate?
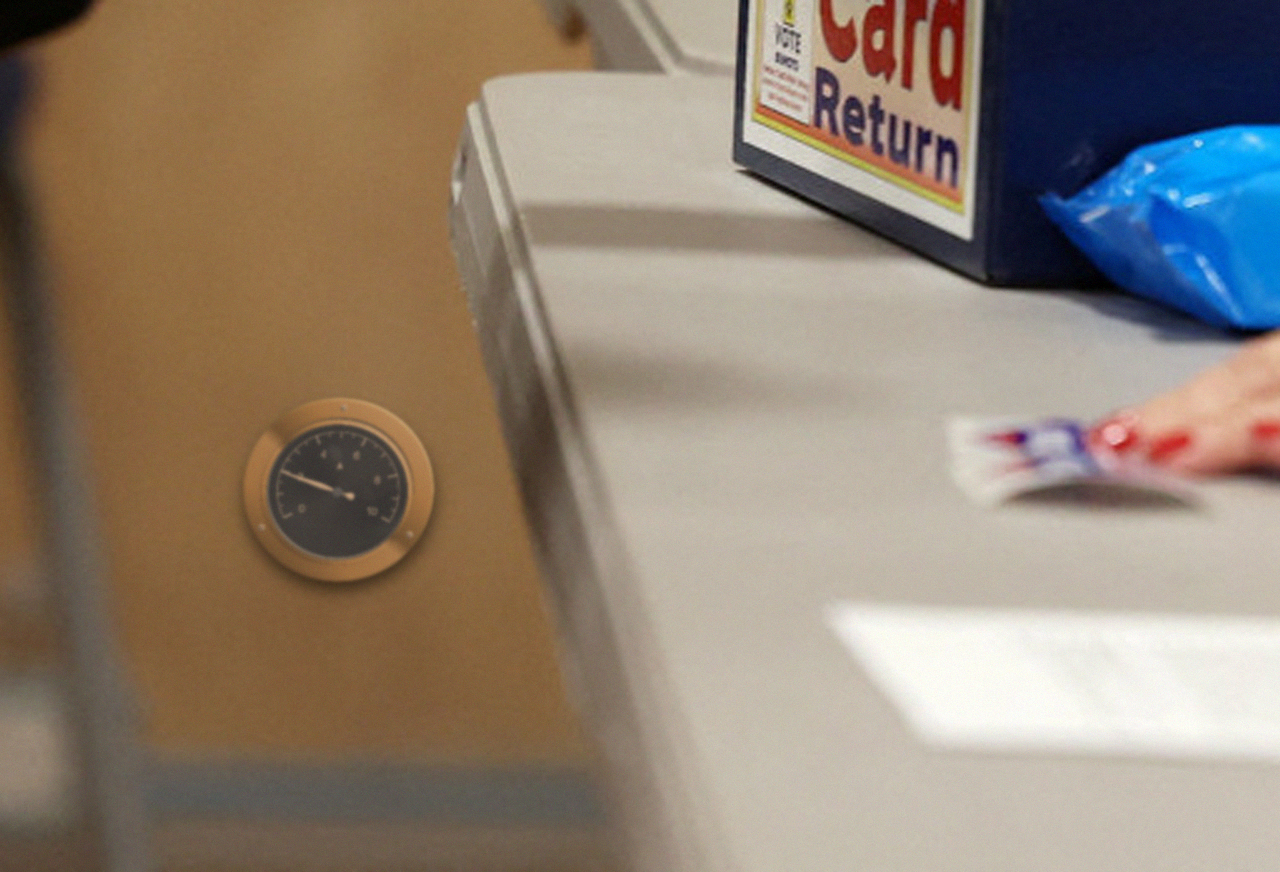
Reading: value=2 unit=A
